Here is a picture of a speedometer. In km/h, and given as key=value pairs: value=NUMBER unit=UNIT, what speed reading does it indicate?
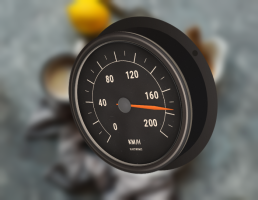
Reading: value=175 unit=km/h
